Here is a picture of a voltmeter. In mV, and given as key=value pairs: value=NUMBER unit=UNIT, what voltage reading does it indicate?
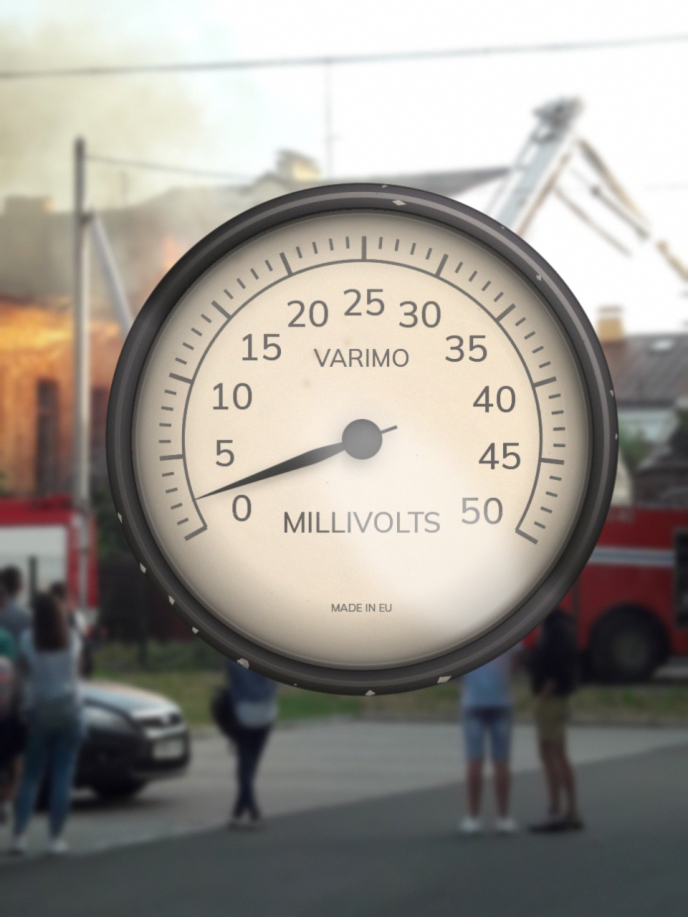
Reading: value=2 unit=mV
